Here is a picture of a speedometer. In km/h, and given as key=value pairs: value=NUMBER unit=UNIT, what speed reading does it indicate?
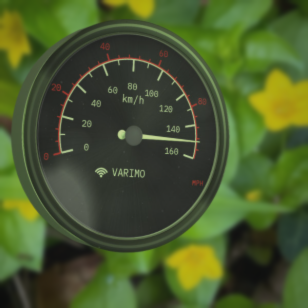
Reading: value=150 unit=km/h
